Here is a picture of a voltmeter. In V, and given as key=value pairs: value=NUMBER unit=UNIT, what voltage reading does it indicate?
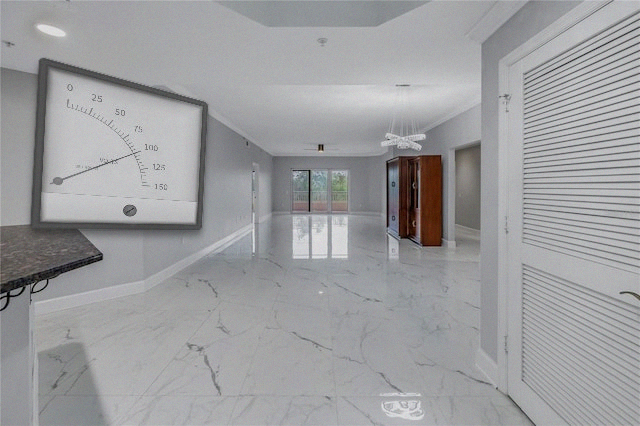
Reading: value=100 unit=V
